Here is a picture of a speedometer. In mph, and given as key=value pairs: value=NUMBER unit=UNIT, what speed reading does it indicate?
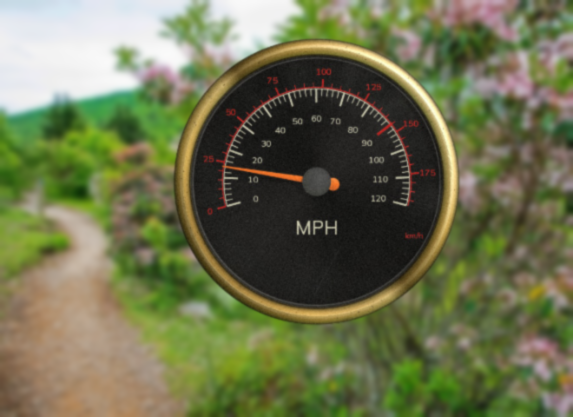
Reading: value=14 unit=mph
